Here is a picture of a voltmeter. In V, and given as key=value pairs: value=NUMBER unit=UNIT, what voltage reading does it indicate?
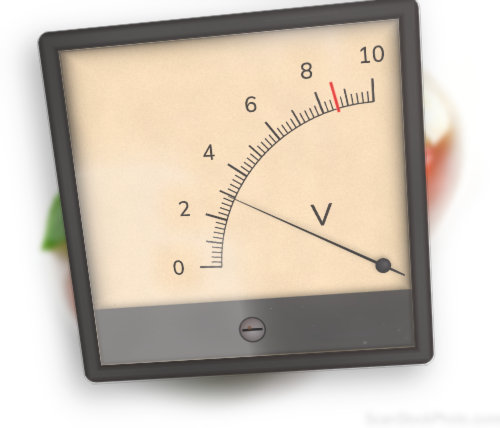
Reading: value=3 unit=V
